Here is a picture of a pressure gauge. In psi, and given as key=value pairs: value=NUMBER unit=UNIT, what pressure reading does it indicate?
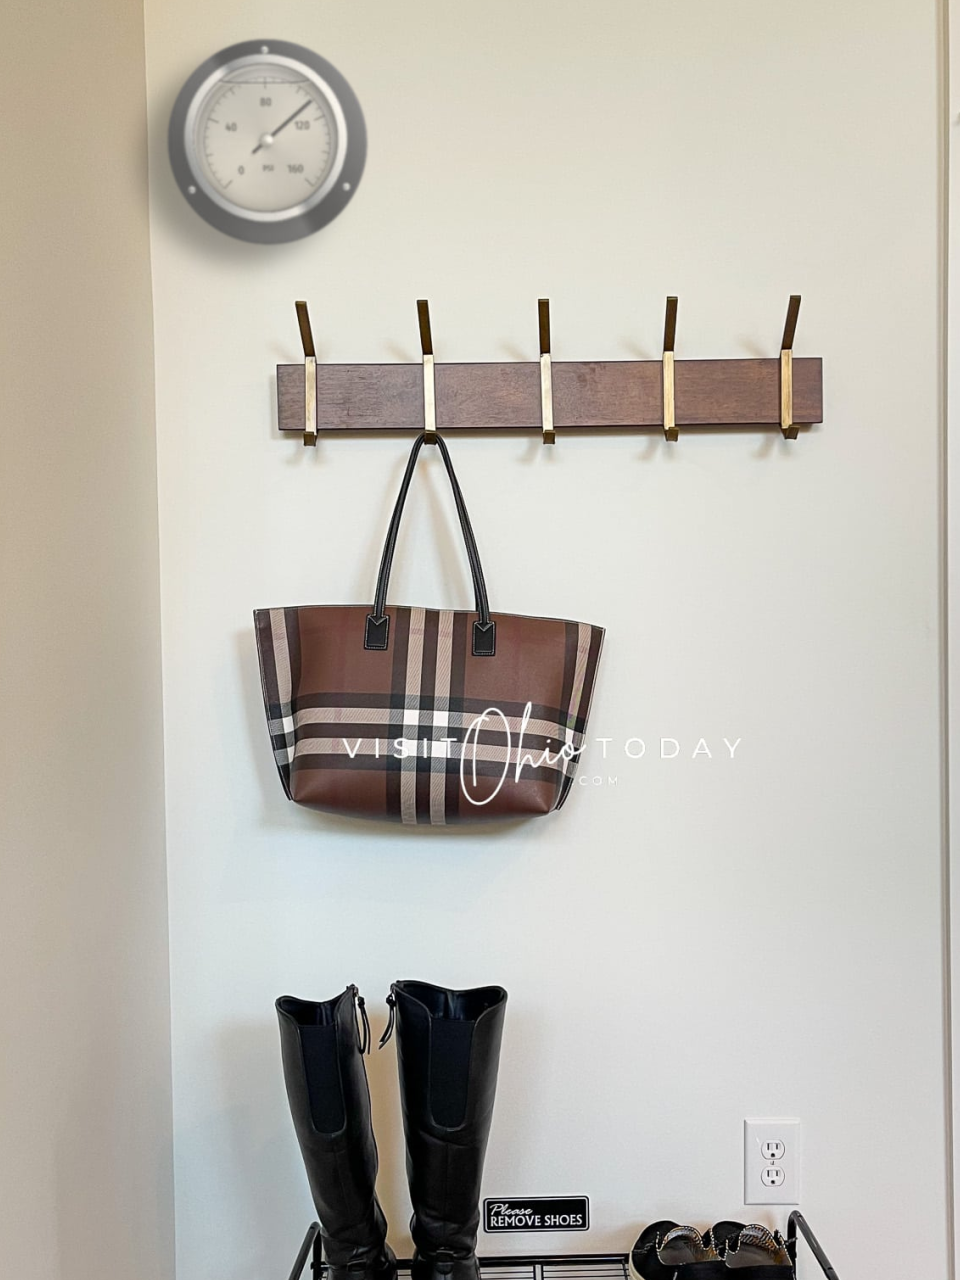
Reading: value=110 unit=psi
